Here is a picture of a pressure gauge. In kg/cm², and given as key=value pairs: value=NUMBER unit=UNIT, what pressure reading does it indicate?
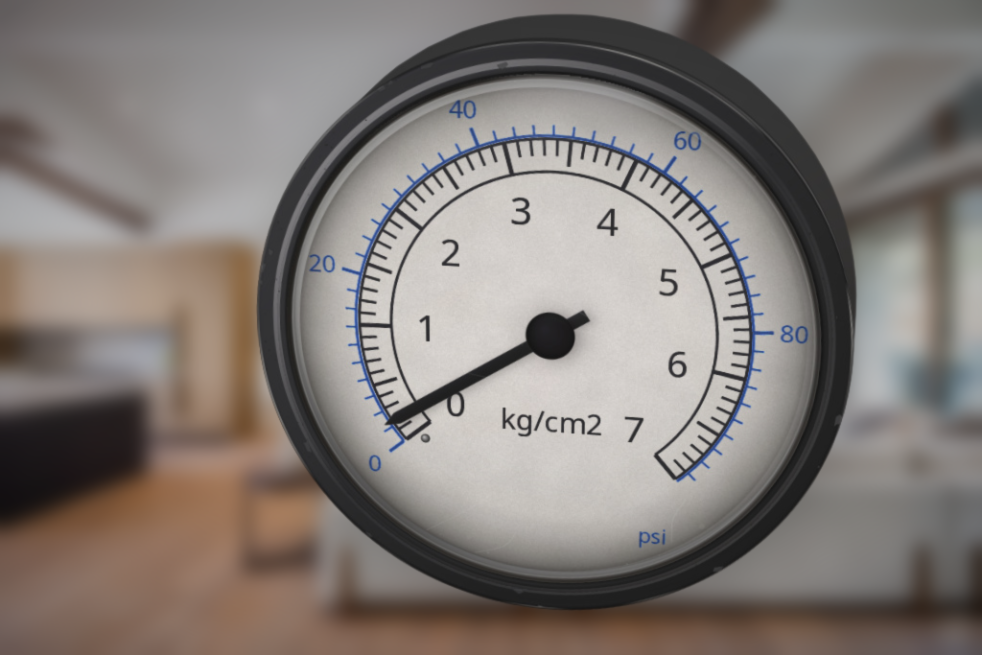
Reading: value=0.2 unit=kg/cm²
